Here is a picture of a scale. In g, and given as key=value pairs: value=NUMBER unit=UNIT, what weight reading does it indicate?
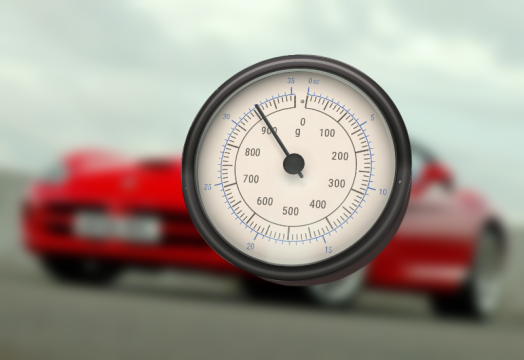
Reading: value=910 unit=g
